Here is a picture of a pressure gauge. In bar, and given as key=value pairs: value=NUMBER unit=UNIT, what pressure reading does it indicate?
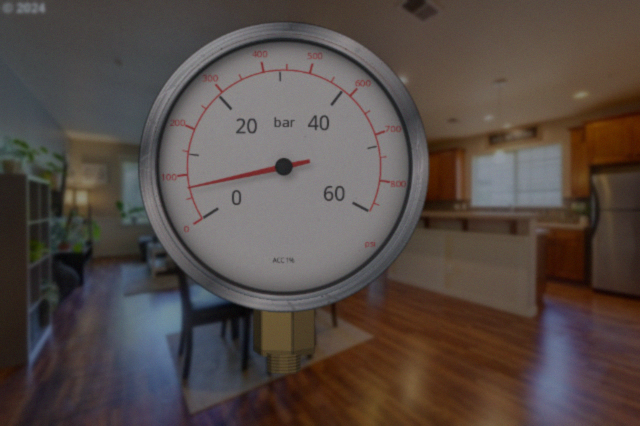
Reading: value=5 unit=bar
